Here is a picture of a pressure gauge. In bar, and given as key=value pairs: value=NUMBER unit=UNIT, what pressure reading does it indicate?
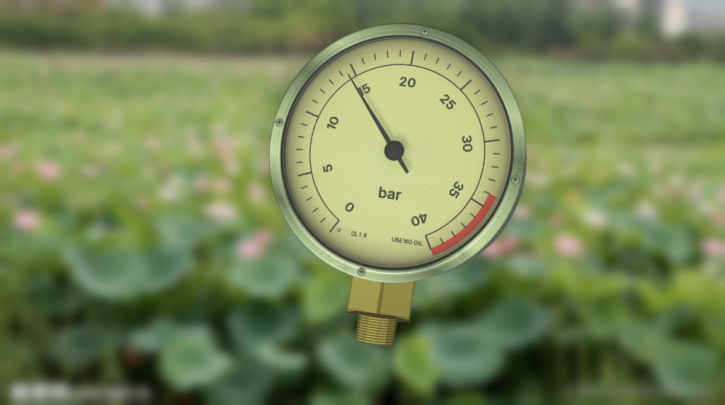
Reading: value=14.5 unit=bar
